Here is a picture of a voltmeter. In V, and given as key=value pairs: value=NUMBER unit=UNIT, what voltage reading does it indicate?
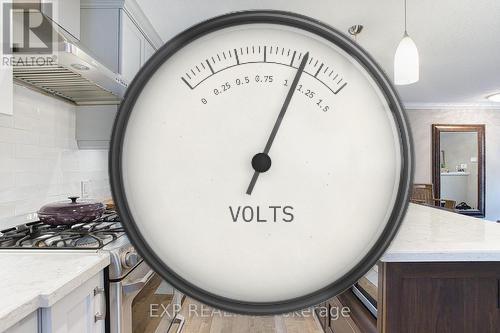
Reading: value=1.1 unit=V
